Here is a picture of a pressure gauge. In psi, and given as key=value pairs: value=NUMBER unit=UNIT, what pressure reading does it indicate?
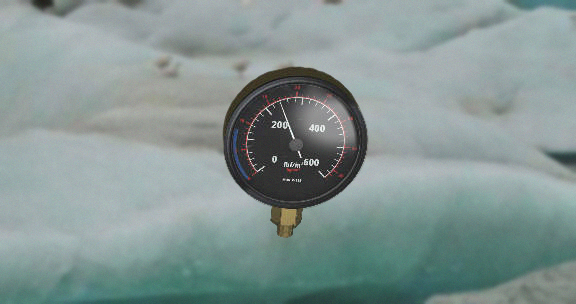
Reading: value=240 unit=psi
